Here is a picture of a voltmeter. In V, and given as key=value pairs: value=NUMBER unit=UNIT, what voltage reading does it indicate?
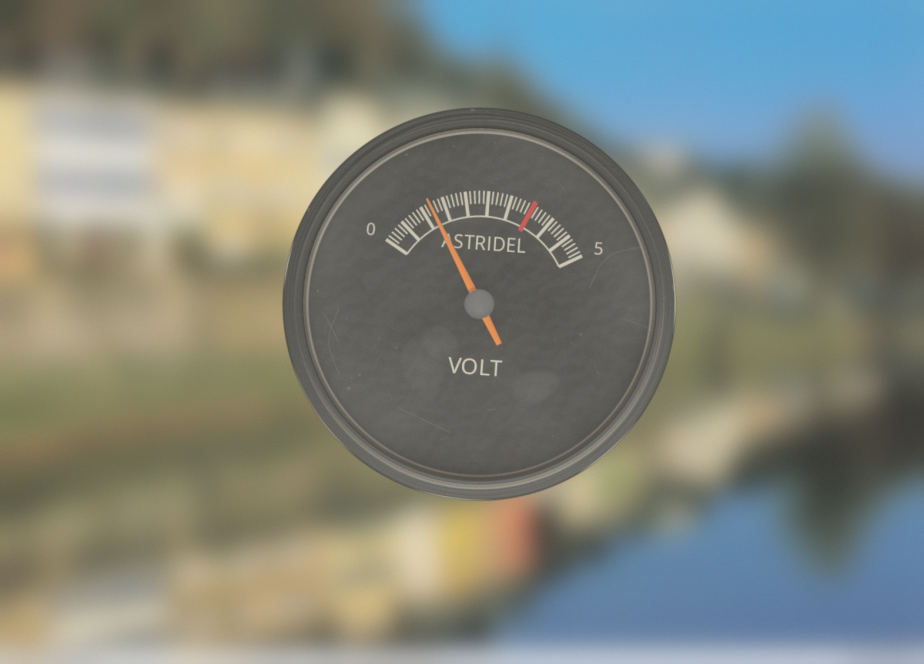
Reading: value=1.2 unit=V
